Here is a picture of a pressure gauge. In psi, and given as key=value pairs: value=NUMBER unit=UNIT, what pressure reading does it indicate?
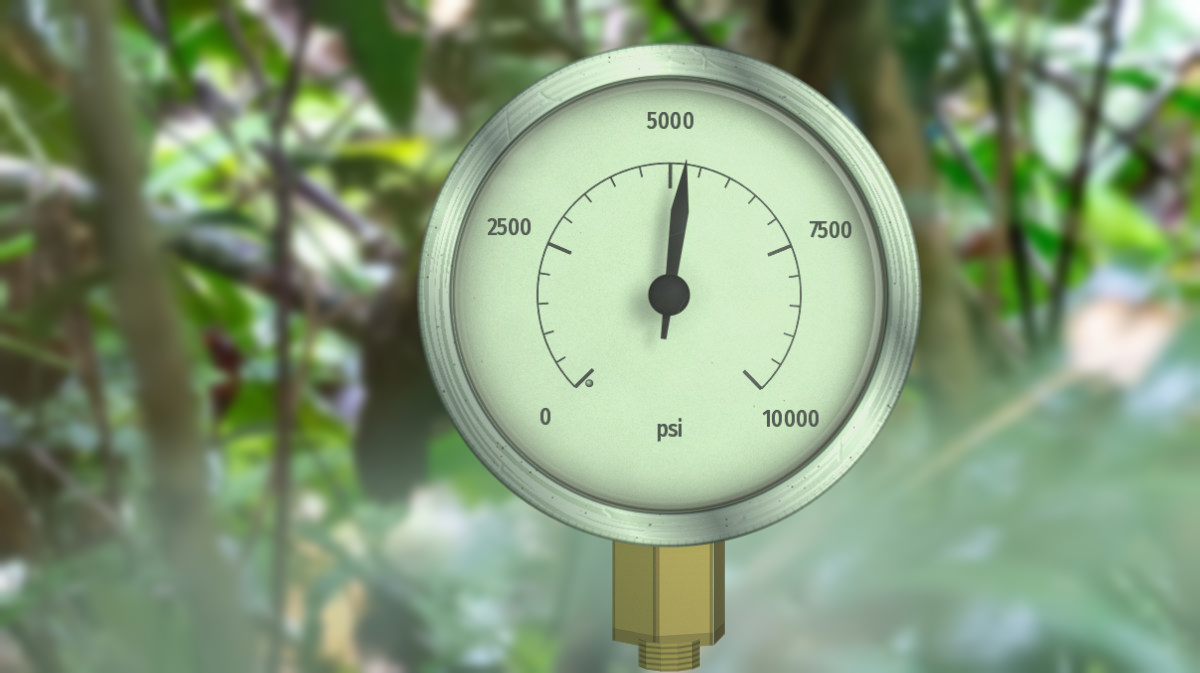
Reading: value=5250 unit=psi
